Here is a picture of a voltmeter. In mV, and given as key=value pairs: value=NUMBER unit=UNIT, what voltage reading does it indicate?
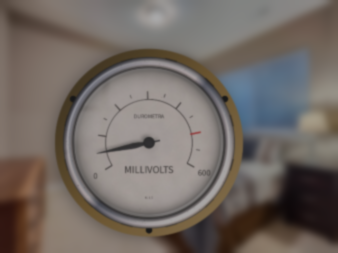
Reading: value=50 unit=mV
